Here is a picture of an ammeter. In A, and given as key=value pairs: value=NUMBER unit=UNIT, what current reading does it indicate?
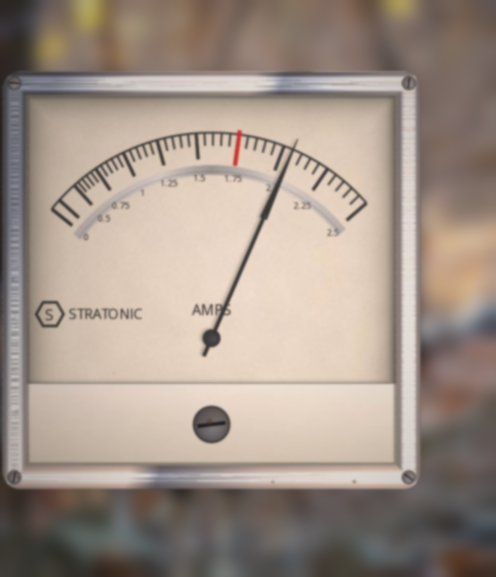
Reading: value=2.05 unit=A
